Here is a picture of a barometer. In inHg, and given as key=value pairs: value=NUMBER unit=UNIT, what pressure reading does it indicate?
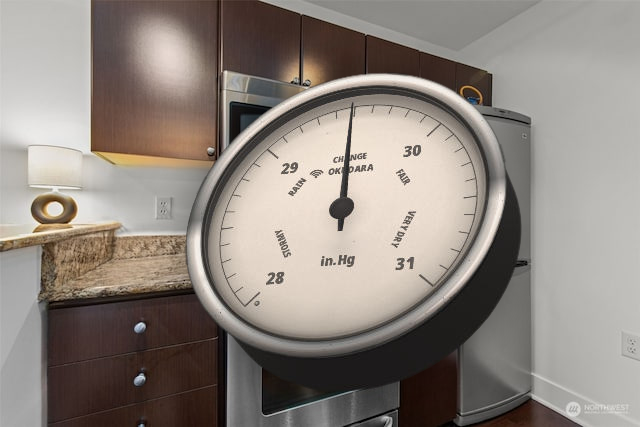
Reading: value=29.5 unit=inHg
